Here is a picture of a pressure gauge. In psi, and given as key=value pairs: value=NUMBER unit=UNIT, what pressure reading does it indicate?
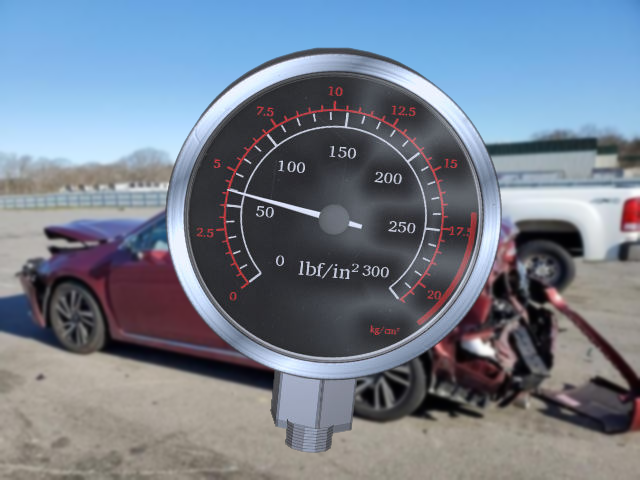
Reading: value=60 unit=psi
